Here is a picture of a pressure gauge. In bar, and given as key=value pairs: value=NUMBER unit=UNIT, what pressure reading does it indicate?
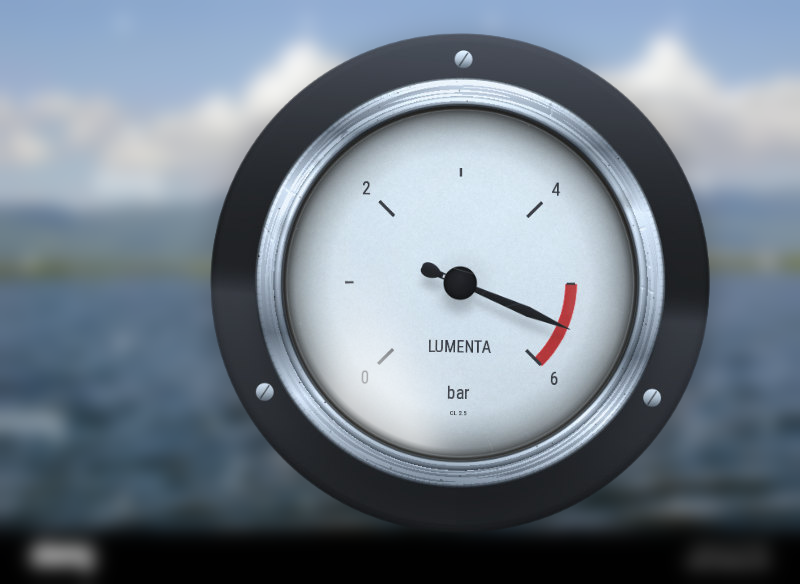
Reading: value=5.5 unit=bar
